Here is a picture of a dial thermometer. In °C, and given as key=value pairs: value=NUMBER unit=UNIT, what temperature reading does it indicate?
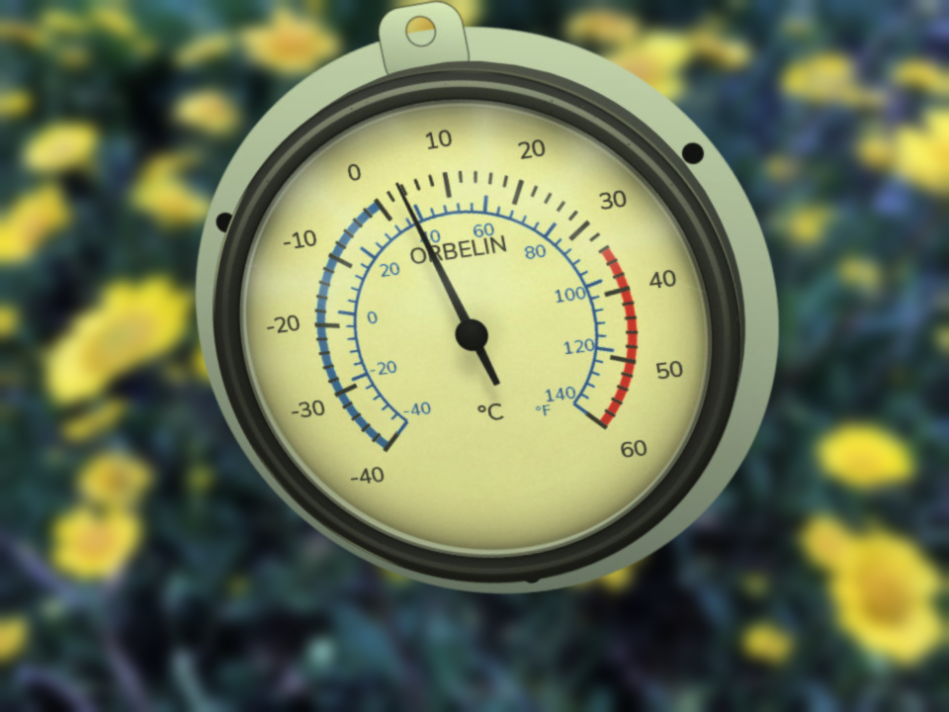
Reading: value=4 unit=°C
